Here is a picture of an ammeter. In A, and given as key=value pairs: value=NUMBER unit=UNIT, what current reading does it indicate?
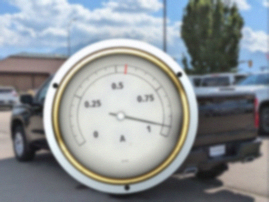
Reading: value=0.95 unit=A
